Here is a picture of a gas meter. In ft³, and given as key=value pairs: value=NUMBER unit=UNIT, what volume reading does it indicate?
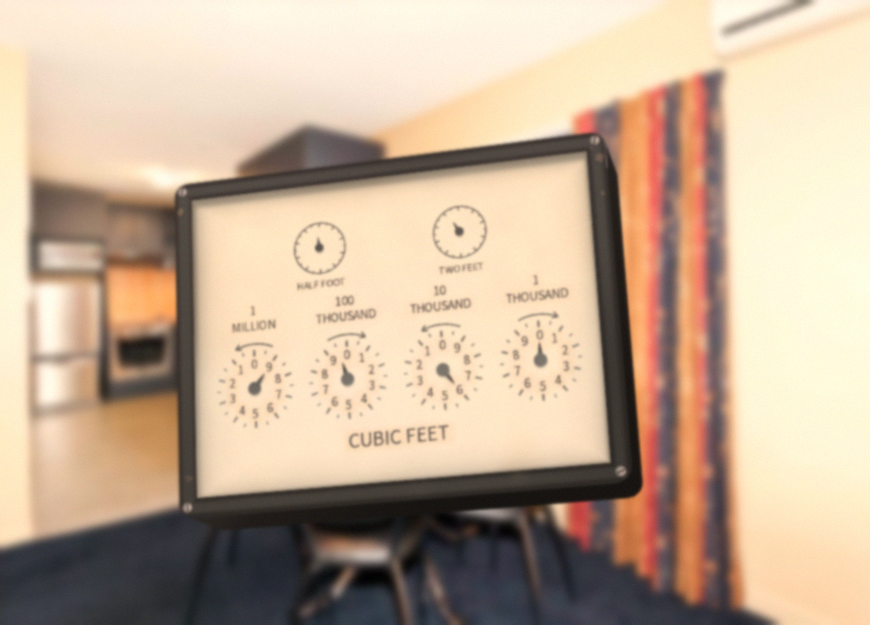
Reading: value=896000 unit=ft³
